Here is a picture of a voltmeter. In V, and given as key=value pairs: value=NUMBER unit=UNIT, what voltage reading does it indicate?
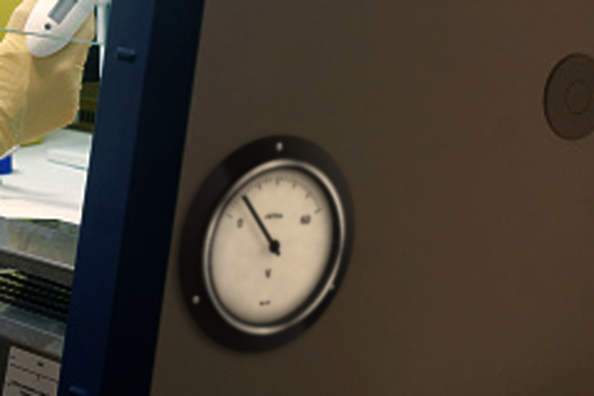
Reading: value=10 unit=V
